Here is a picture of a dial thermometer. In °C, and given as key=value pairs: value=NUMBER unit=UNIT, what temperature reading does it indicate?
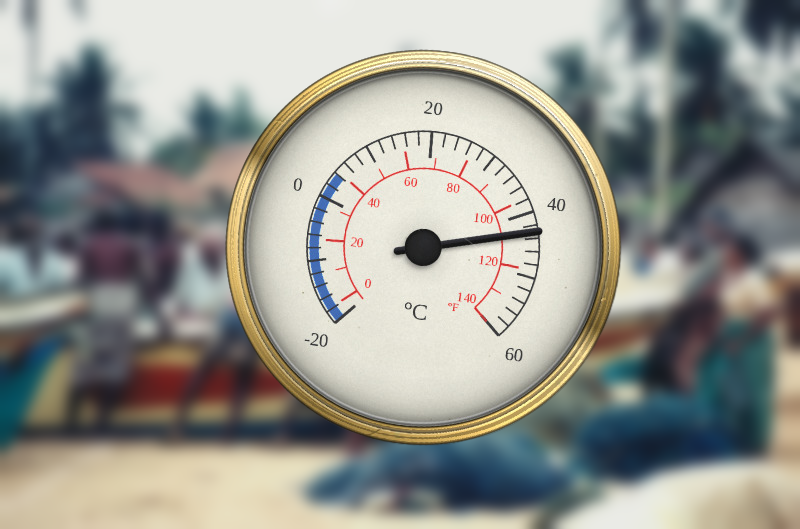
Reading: value=43 unit=°C
